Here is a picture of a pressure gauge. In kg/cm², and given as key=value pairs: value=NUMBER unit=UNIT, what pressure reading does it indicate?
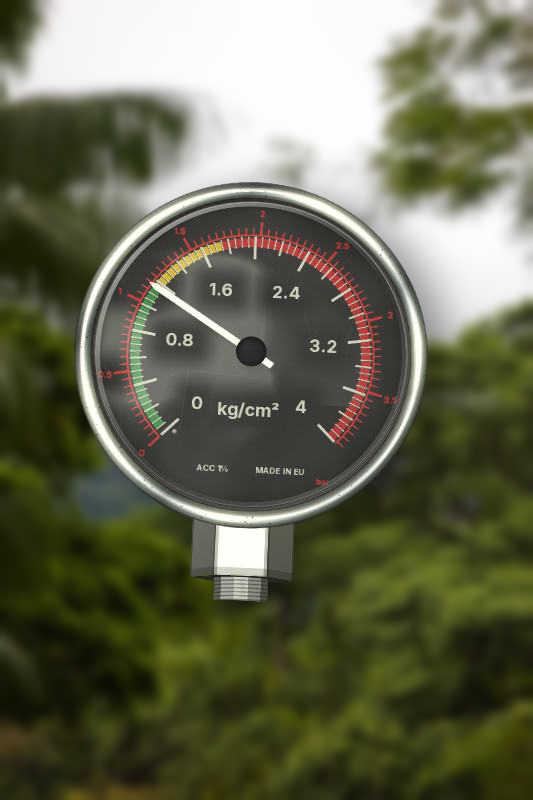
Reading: value=1.15 unit=kg/cm²
